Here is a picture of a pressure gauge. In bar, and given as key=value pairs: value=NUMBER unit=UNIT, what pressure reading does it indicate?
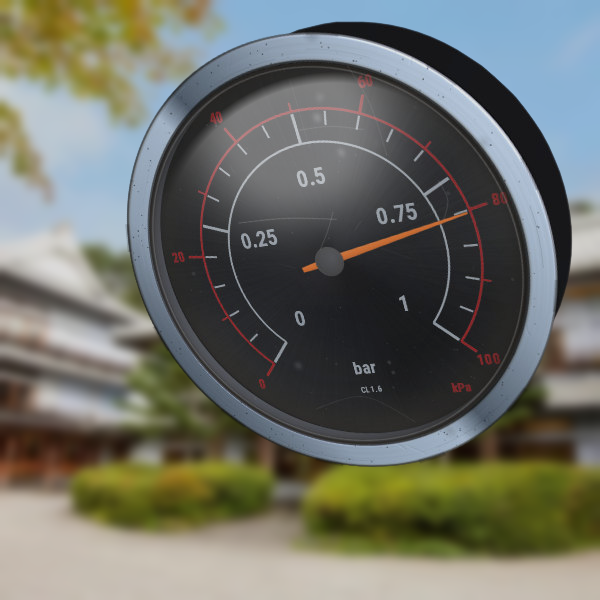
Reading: value=0.8 unit=bar
